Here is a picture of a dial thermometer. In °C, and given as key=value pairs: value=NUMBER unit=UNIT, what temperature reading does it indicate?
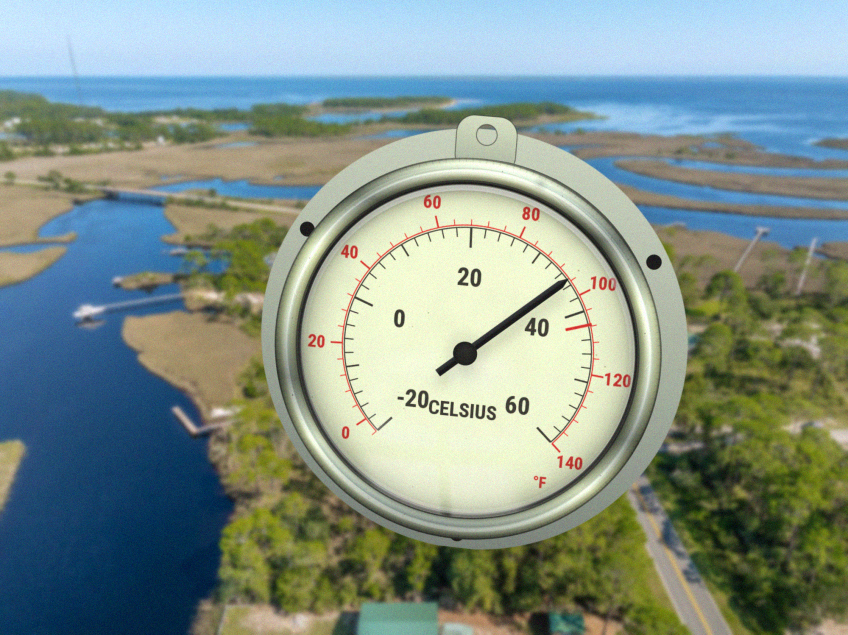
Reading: value=35 unit=°C
